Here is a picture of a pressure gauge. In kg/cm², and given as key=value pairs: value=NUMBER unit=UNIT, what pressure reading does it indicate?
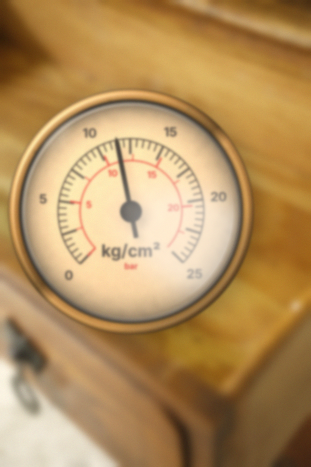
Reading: value=11.5 unit=kg/cm²
